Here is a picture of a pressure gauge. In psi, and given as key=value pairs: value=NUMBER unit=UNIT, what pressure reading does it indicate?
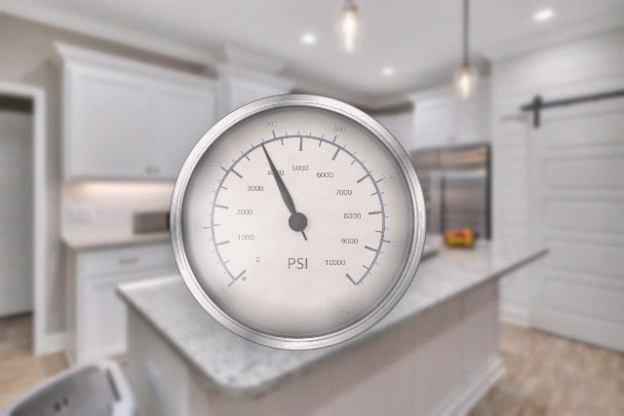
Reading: value=4000 unit=psi
